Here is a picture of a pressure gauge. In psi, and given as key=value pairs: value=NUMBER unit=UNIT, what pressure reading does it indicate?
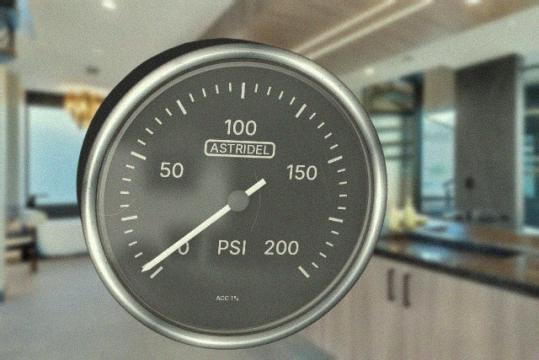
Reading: value=5 unit=psi
